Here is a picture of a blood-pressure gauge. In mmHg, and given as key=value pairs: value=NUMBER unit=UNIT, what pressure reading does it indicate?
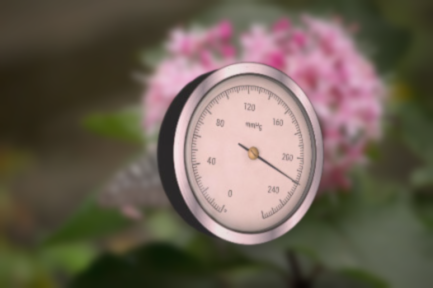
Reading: value=220 unit=mmHg
